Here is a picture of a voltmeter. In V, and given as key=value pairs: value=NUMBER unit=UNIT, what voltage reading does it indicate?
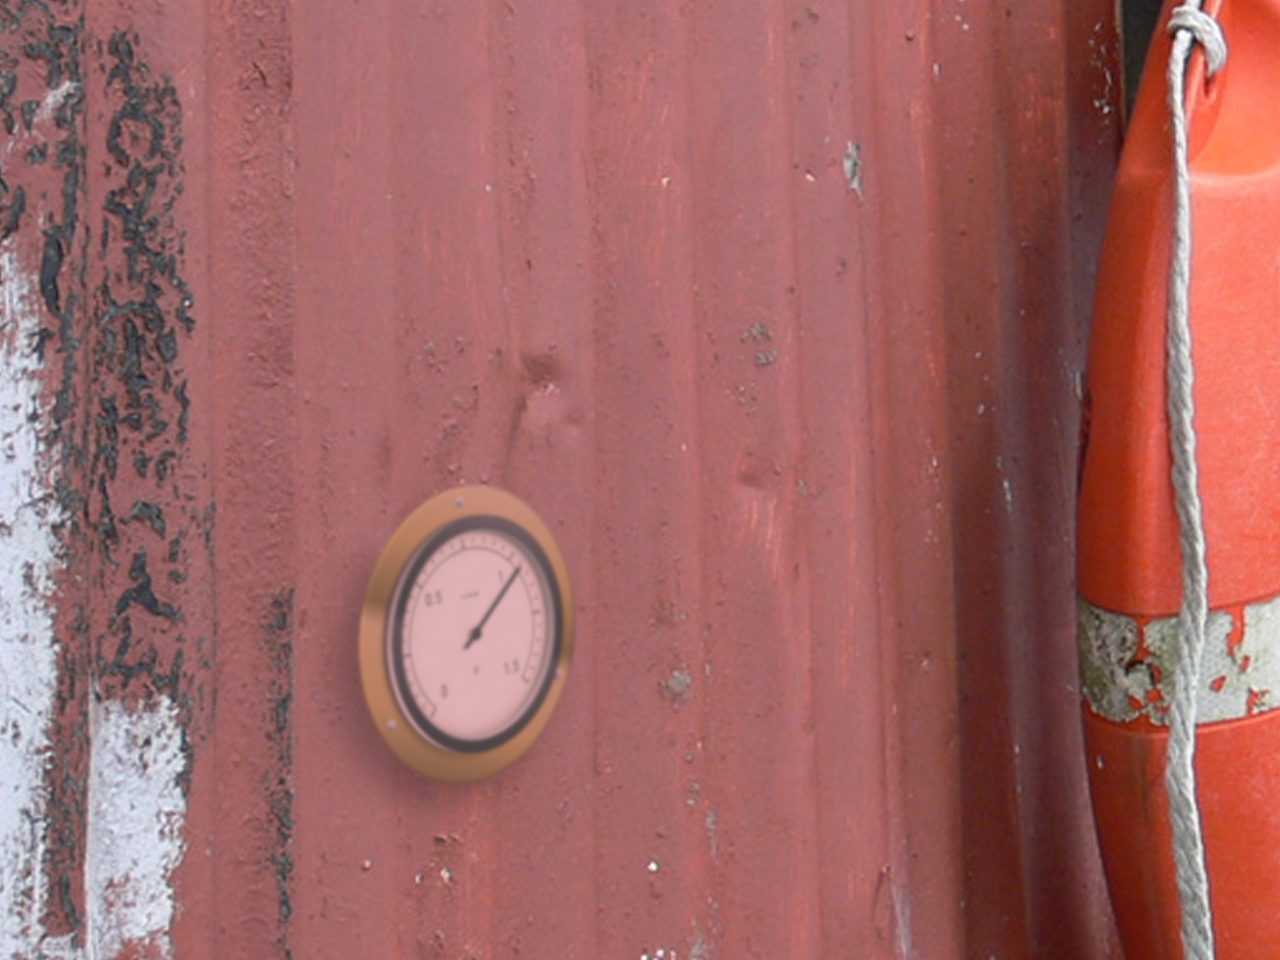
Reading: value=1.05 unit=V
